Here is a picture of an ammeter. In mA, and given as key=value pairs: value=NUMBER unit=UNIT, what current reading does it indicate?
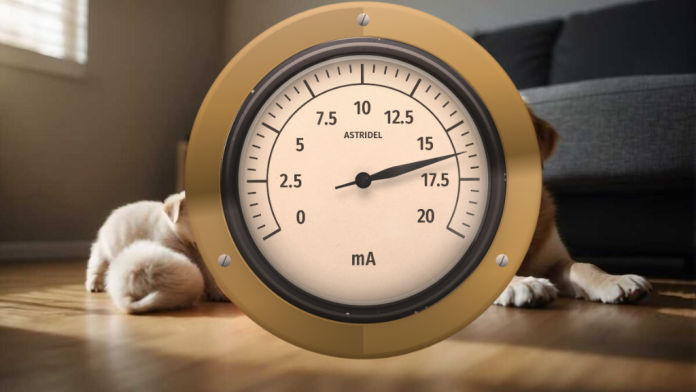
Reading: value=16.25 unit=mA
